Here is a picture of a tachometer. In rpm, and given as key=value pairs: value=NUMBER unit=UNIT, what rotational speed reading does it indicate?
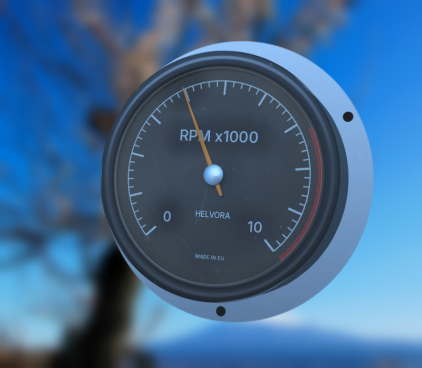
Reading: value=4000 unit=rpm
